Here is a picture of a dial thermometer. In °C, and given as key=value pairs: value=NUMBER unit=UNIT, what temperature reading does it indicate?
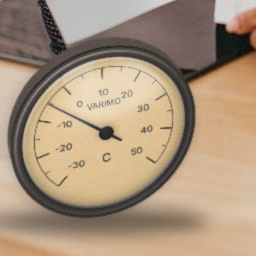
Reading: value=-5 unit=°C
